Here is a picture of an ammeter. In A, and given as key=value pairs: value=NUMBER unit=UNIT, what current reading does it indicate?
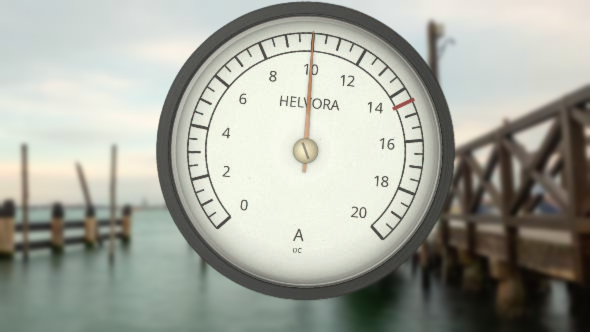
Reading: value=10 unit=A
